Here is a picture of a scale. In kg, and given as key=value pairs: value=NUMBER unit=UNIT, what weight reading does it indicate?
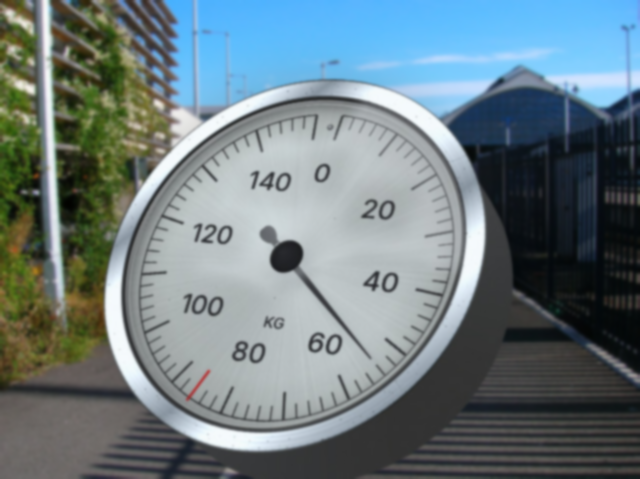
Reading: value=54 unit=kg
